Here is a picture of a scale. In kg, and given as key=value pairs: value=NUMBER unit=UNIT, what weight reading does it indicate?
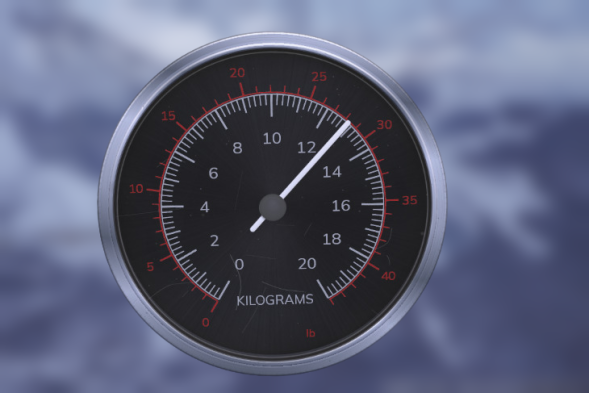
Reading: value=12.8 unit=kg
